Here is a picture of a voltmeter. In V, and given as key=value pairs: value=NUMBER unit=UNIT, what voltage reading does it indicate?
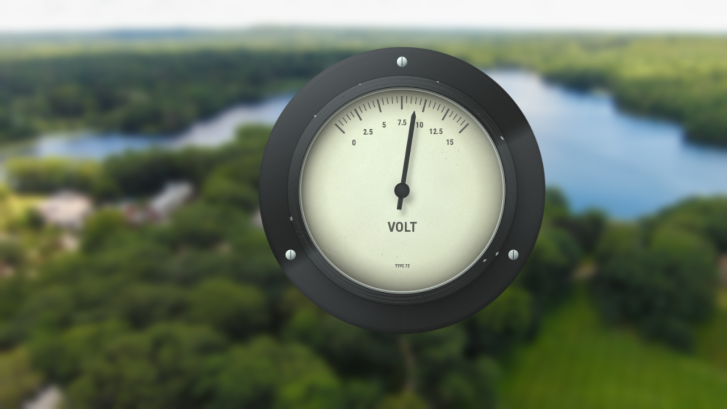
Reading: value=9 unit=V
